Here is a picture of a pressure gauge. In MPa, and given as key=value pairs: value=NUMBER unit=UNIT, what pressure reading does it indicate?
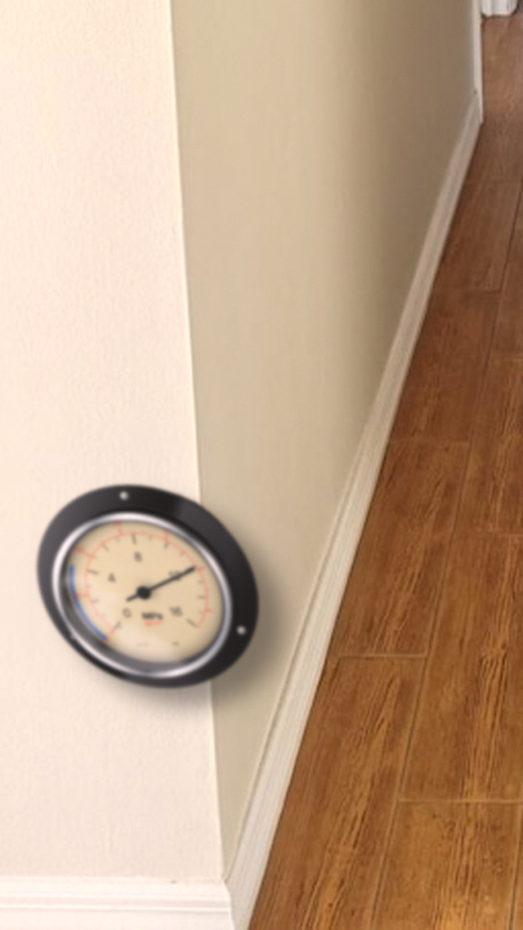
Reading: value=12 unit=MPa
